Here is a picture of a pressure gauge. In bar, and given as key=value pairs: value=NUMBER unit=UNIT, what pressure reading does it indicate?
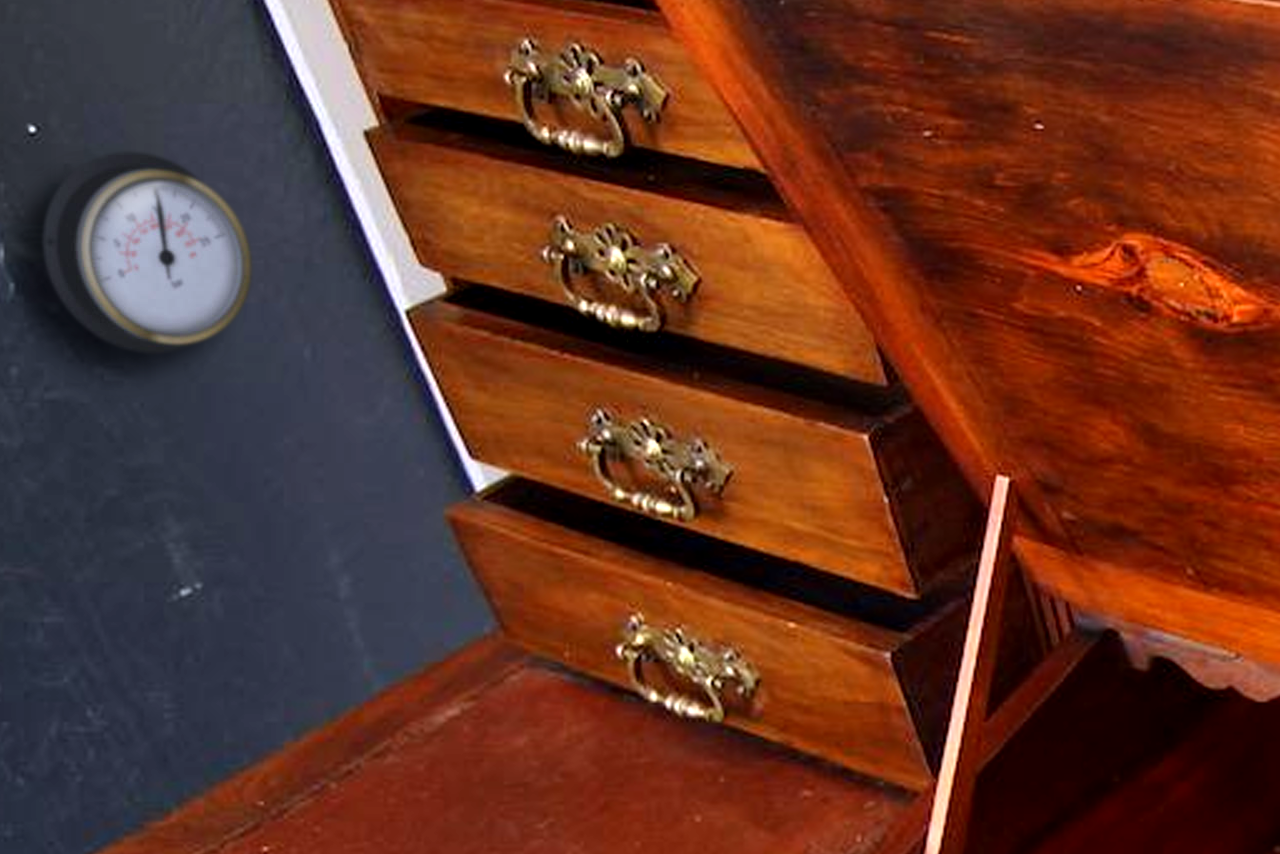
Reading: value=15 unit=bar
